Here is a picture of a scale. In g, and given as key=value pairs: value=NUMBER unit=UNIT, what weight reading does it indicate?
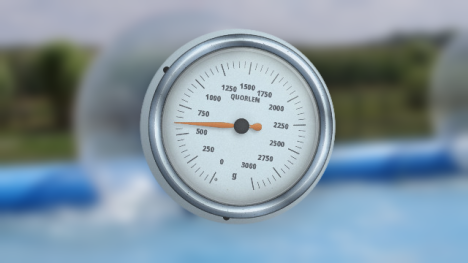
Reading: value=600 unit=g
